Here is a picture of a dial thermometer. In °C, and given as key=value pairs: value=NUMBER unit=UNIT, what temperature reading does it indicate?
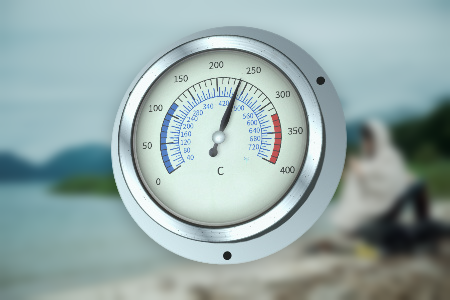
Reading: value=240 unit=°C
